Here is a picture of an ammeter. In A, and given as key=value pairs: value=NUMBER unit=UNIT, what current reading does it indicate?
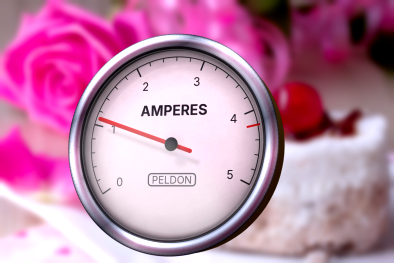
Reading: value=1.1 unit=A
